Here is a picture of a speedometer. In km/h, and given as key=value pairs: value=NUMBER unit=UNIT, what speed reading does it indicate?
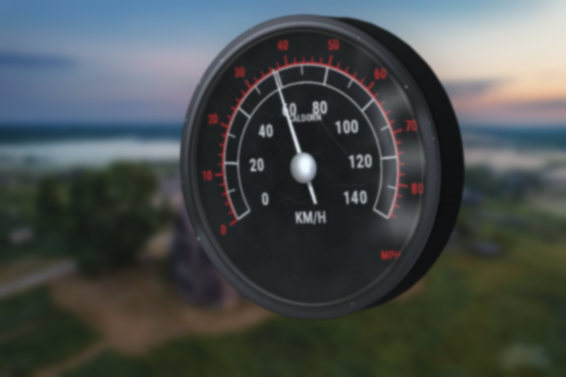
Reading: value=60 unit=km/h
